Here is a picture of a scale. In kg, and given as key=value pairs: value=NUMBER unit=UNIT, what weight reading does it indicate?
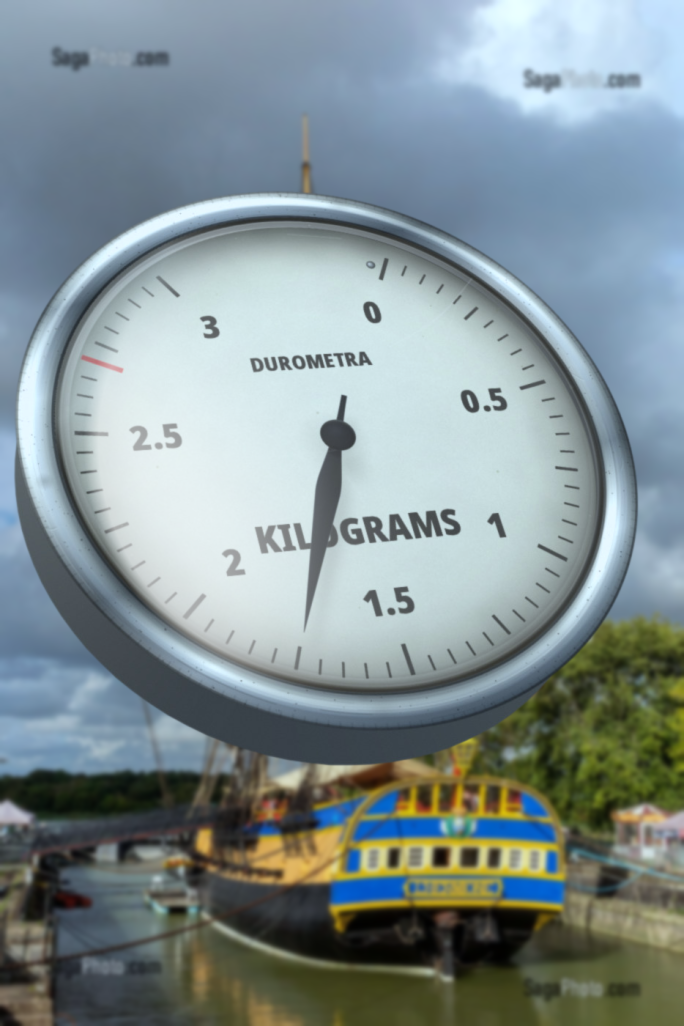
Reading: value=1.75 unit=kg
